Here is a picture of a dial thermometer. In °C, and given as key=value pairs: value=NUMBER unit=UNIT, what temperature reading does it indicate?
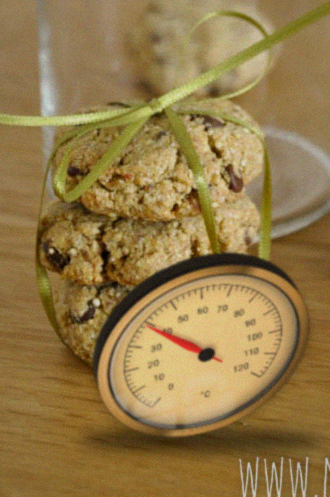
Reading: value=40 unit=°C
